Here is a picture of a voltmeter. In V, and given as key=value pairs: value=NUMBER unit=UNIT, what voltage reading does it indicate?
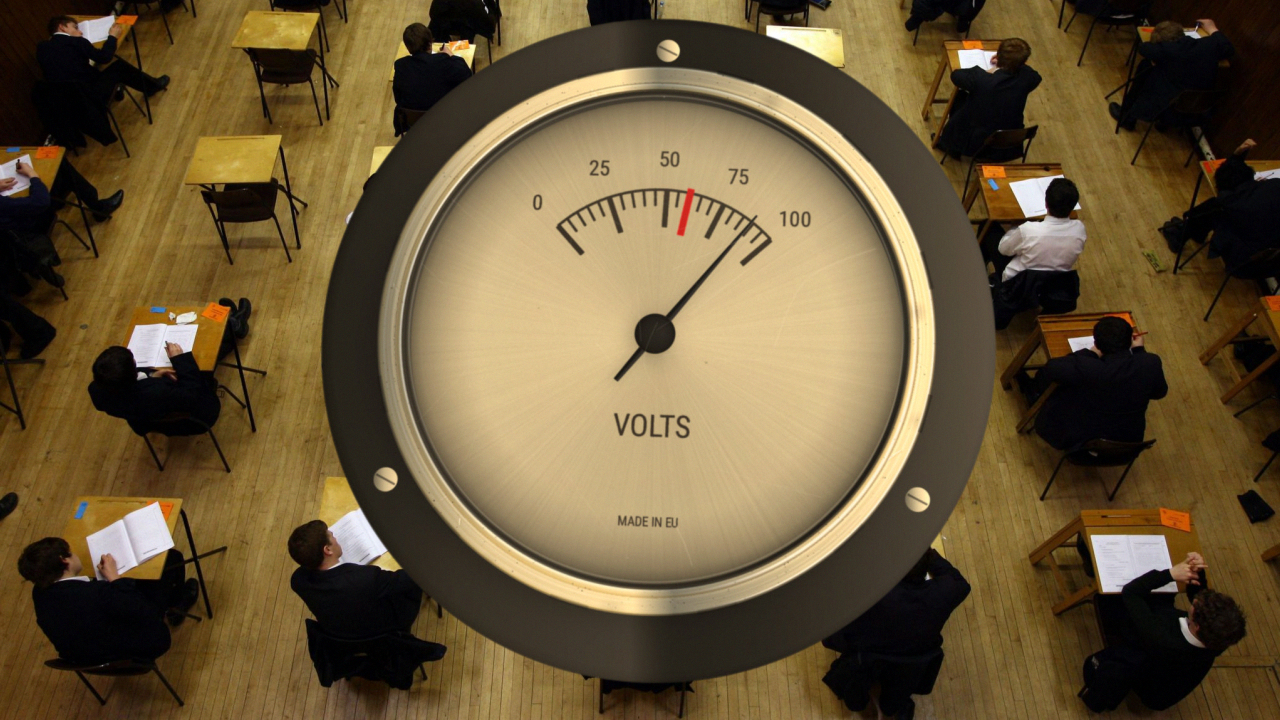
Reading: value=90 unit=V
